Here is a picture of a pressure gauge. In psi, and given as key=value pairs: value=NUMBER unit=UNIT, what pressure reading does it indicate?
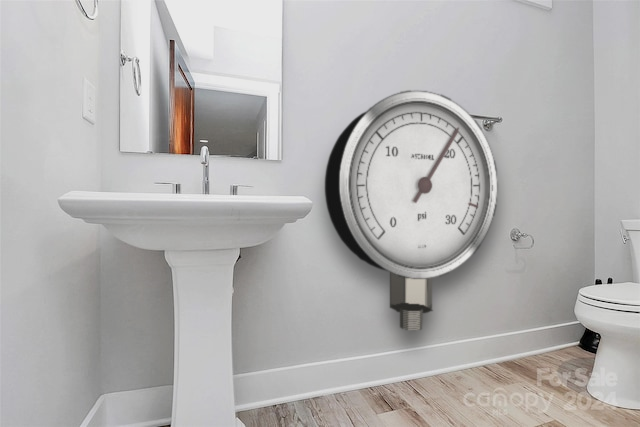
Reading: value=19 unit=psi
